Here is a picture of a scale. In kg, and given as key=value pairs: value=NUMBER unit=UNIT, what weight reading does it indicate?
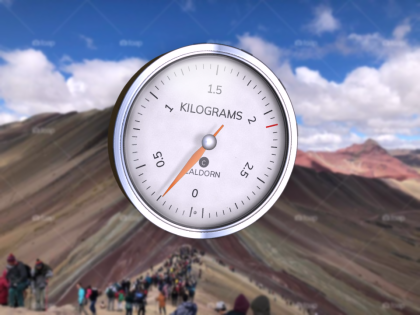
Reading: value=0.25 unit=kg
